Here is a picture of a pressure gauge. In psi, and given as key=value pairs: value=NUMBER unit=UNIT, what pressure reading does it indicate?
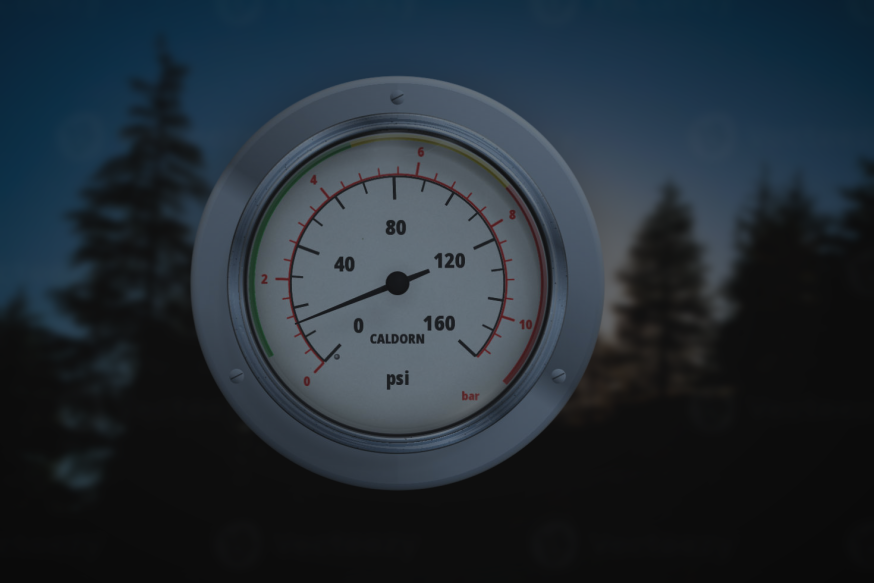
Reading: value=15 unit=psi
